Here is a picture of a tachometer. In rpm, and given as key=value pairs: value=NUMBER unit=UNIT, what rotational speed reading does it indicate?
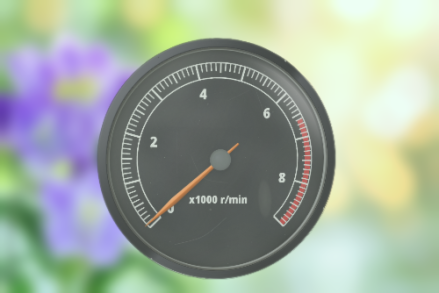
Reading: value=100 unit=rpm
